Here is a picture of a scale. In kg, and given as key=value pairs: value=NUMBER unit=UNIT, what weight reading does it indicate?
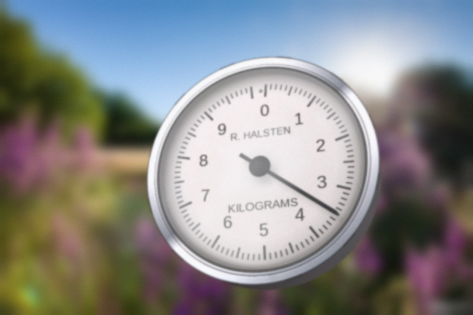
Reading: value=3.5 unit=kg
